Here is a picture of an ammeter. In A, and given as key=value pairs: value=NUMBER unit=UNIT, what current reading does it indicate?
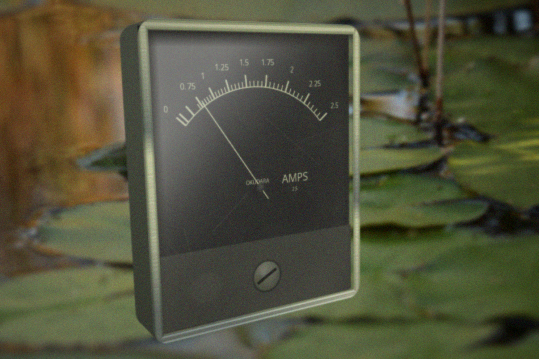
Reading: value=0.75 unit=A
